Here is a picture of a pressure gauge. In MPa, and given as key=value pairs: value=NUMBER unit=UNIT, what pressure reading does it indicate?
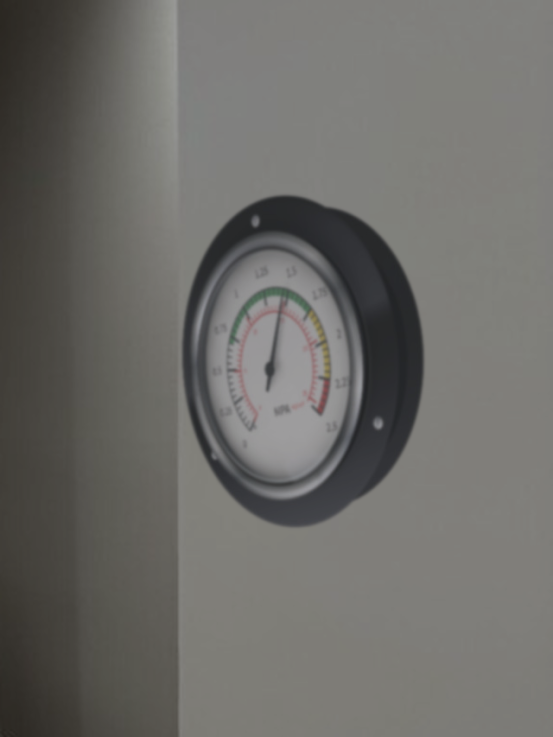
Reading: value=1.5 unit=MPa
